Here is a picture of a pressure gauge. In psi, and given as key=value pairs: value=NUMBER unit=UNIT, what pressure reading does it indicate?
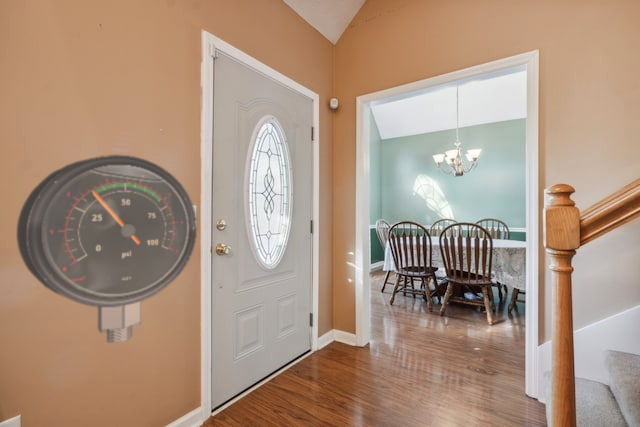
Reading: value=35 unit=psi
